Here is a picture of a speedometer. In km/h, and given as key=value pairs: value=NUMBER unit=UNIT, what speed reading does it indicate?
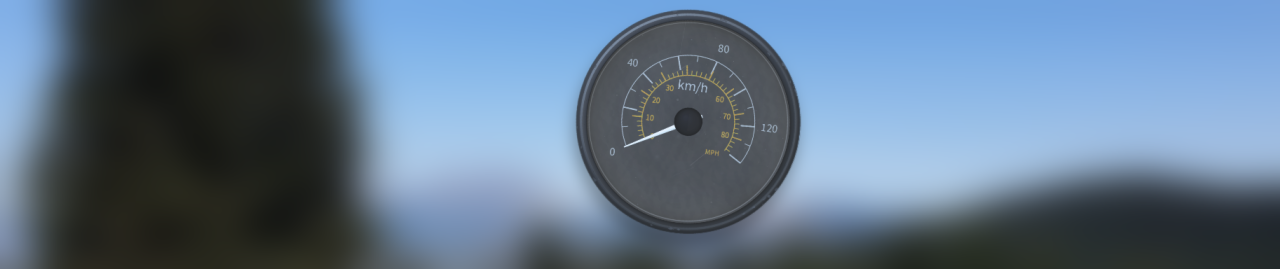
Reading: value=0 unit=km/h
